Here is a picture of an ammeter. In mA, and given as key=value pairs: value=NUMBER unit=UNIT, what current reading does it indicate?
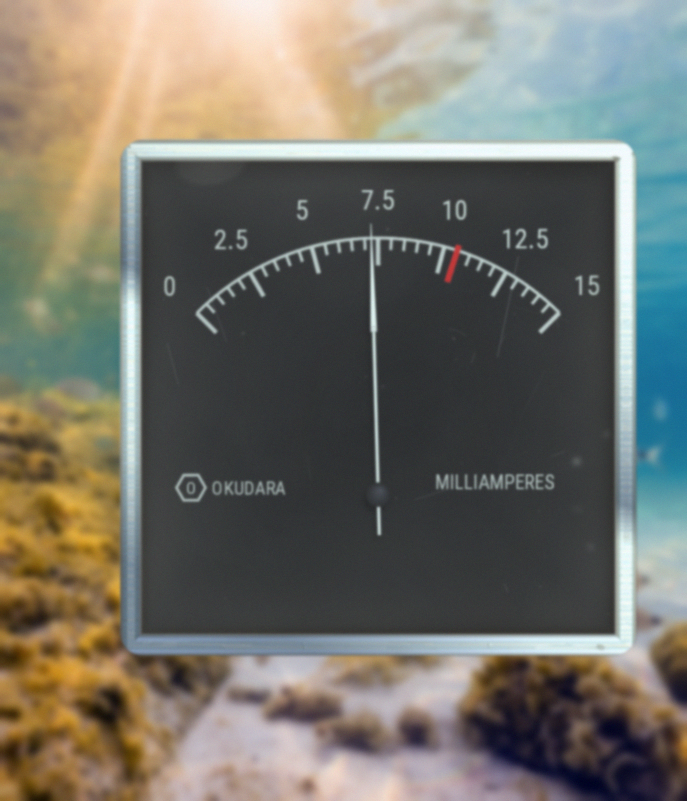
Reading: value=7.25 unit=mA
